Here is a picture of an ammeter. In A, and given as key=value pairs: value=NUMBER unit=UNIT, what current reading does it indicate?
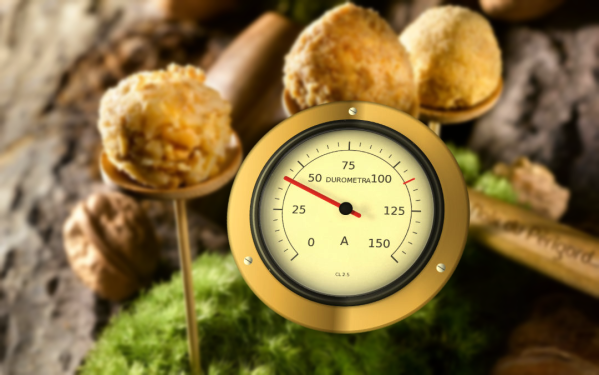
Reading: value=40 unit=A
